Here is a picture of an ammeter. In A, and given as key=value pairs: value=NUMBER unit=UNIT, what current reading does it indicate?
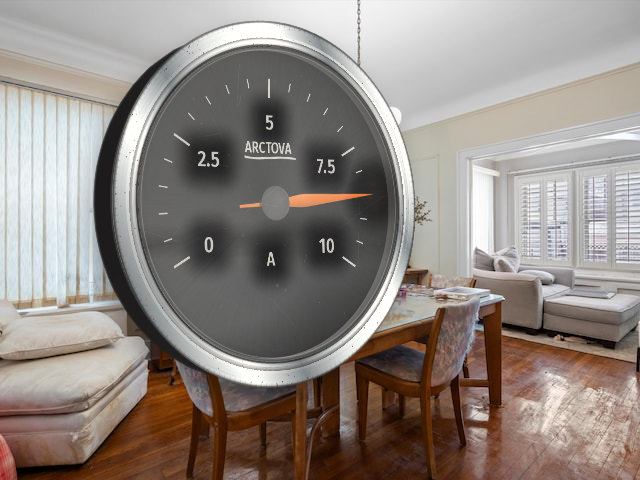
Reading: value=8.5 unit=A
